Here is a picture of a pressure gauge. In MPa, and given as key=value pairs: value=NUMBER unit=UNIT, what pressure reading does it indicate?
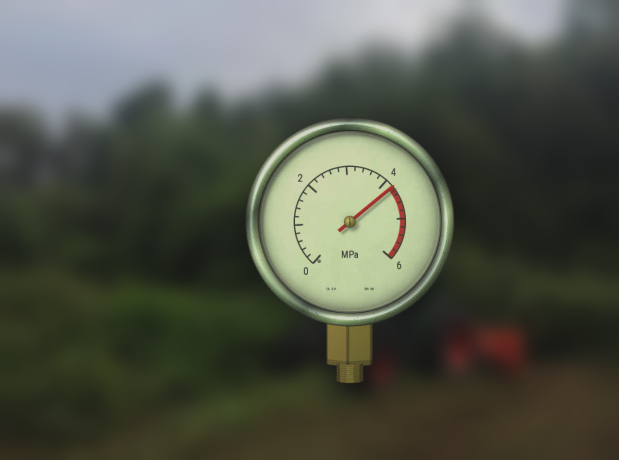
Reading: value=4.2 unit=MPa
